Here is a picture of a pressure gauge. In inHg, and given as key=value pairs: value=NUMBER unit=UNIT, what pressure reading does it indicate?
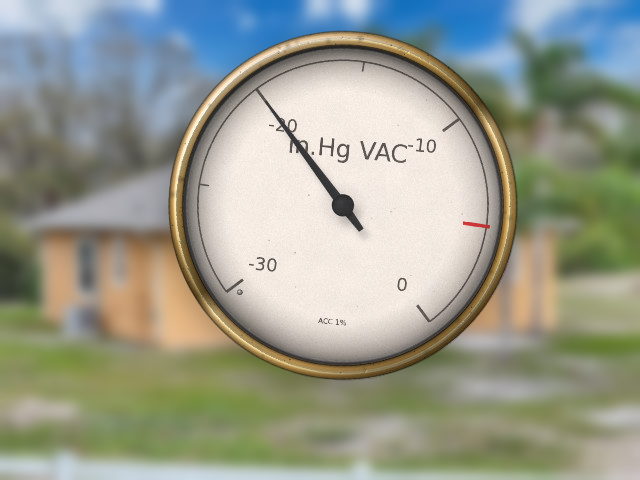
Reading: value=-20 unit=inHg
